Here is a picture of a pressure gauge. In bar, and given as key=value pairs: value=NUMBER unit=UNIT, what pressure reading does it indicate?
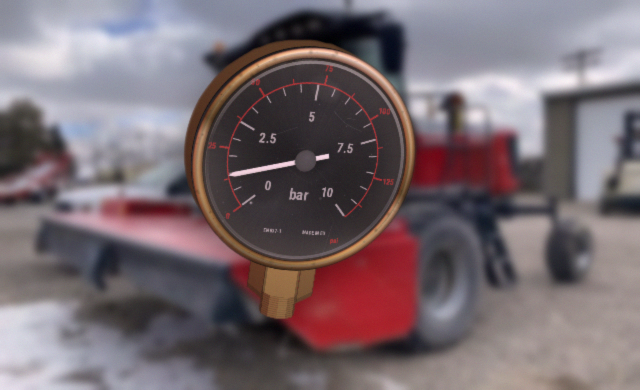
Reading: value=1 unit=bar
